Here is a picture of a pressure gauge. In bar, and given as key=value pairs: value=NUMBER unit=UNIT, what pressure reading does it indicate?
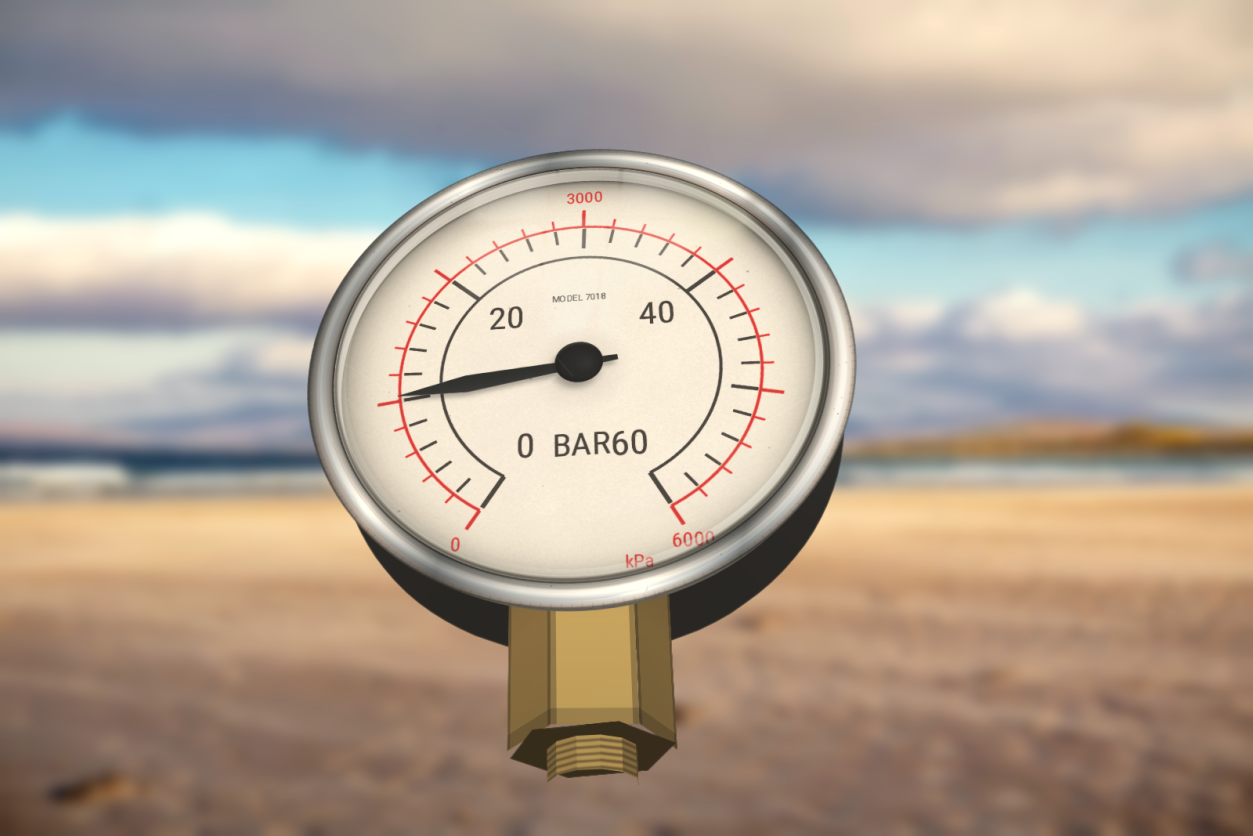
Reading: value=10 unit=bar
